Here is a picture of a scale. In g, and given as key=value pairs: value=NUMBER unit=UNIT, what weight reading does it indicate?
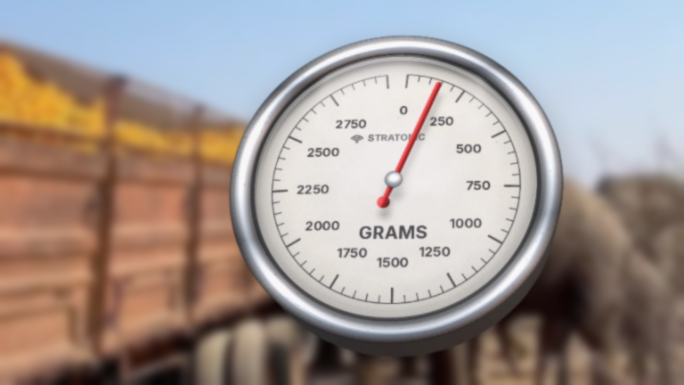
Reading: value=150 unit=g
